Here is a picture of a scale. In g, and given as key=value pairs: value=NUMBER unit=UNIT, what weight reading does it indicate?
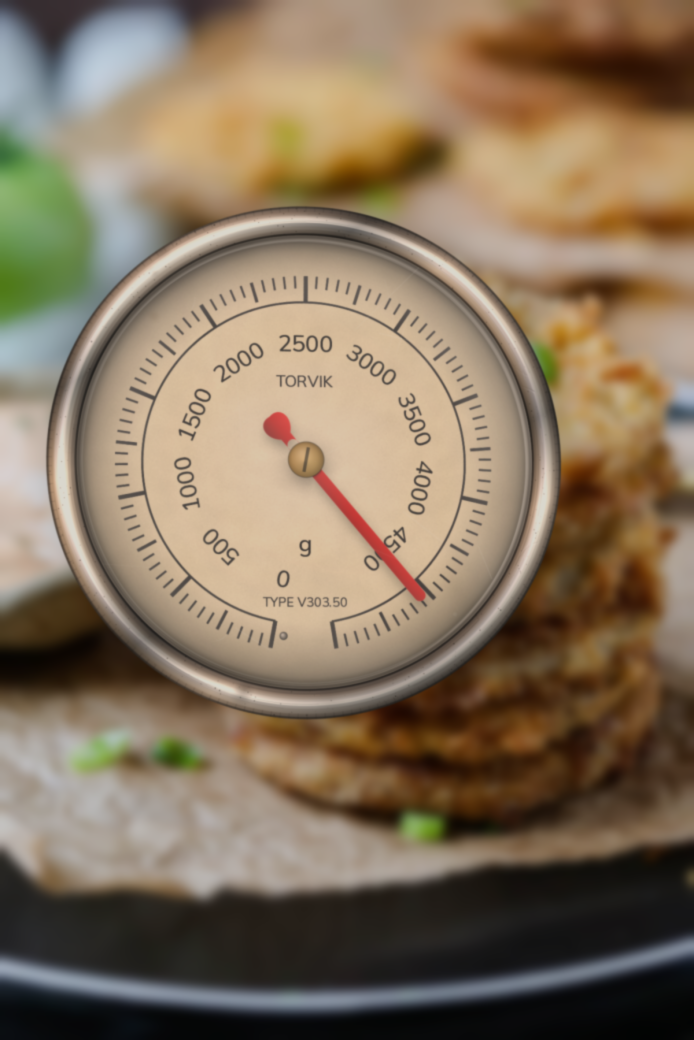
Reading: value=4550 unit=g
